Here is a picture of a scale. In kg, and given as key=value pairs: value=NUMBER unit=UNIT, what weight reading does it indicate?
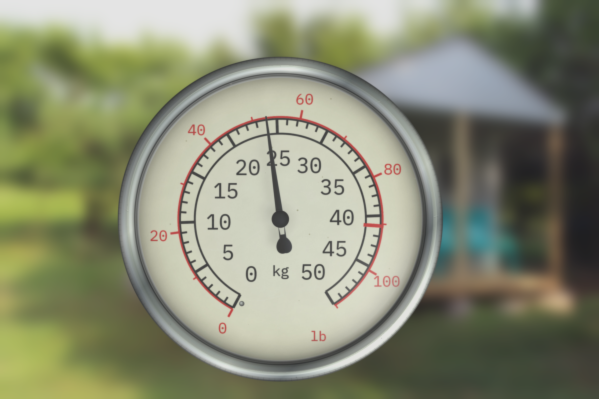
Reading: value=24 unit=kg
